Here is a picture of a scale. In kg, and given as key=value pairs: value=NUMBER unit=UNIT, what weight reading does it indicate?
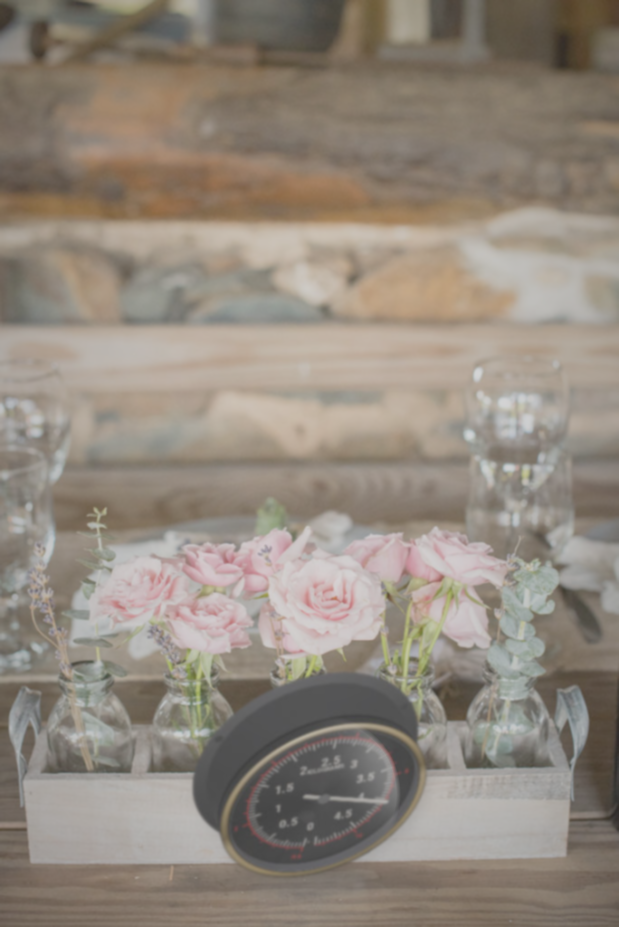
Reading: value=4 unit=kg
